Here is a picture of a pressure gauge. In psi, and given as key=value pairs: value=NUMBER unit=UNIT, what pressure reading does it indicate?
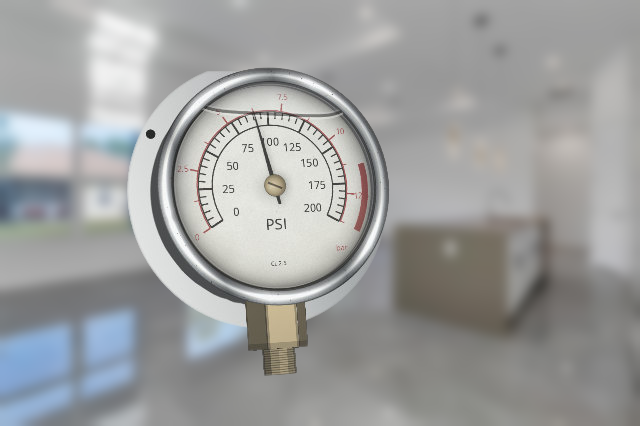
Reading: value=90 unit=psi
